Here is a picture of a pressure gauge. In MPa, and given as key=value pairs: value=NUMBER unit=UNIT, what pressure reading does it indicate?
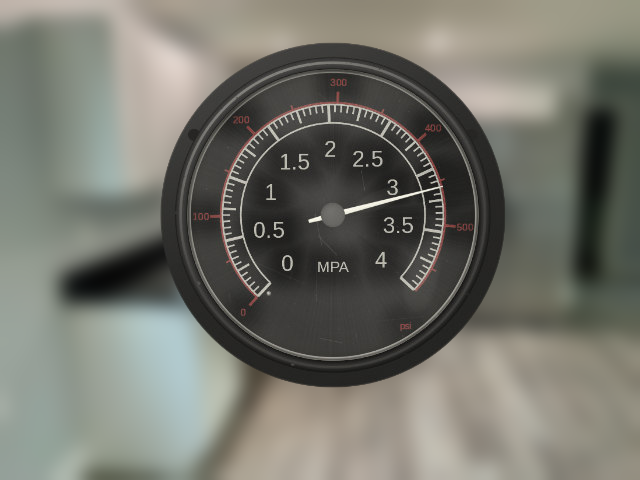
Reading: value=3.15 unit=MPa
